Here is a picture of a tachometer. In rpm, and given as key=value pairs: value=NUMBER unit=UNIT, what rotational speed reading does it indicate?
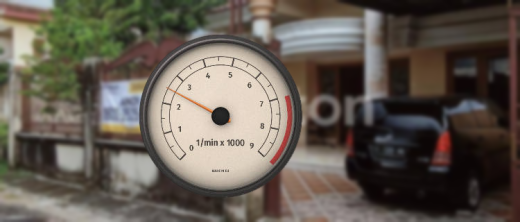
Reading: value=2500 unit=rpm
